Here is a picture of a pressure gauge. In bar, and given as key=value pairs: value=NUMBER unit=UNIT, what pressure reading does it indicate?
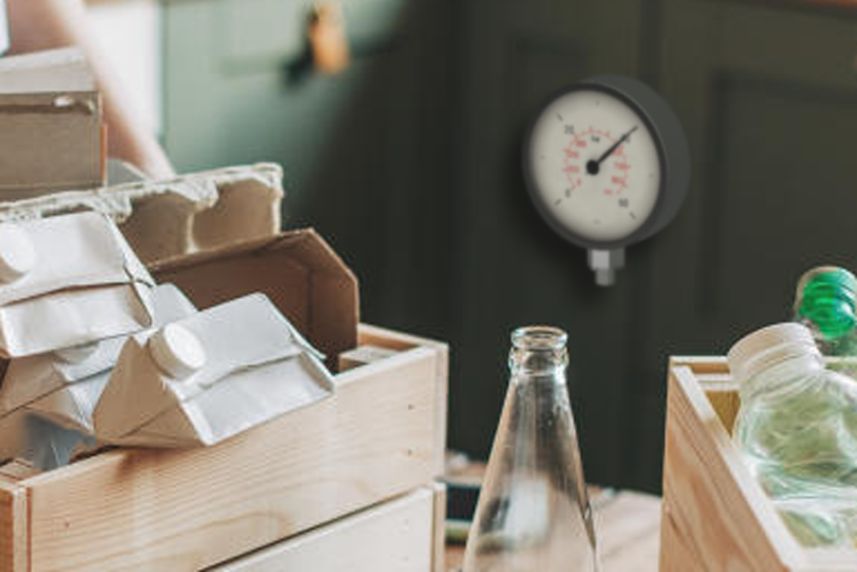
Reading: value=40 unit=bar
